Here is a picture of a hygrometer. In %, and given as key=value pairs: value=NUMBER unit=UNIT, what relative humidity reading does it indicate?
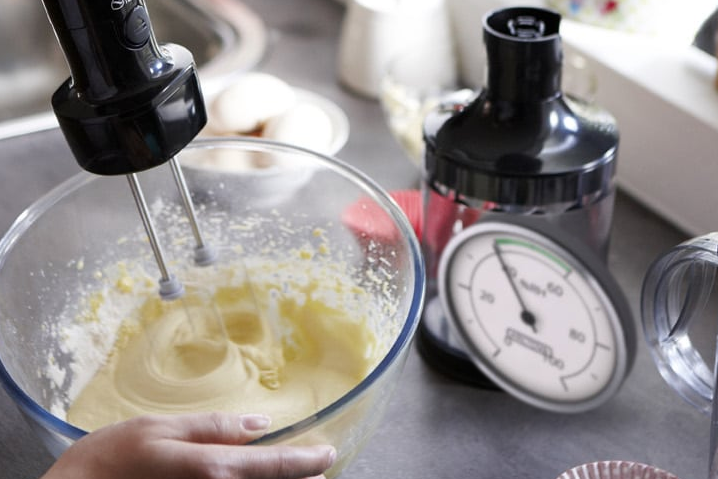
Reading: value=40 unit=%
